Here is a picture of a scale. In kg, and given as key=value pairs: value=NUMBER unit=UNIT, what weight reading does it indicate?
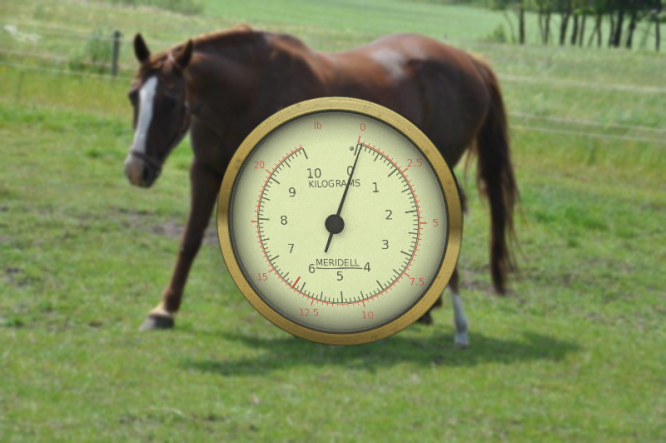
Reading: value=0.1 unit=kg
